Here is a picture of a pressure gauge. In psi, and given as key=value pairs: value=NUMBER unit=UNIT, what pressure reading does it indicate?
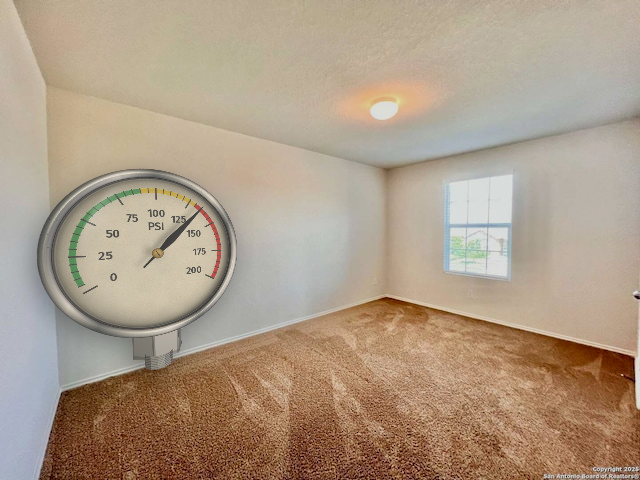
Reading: value=135 unit=psi
